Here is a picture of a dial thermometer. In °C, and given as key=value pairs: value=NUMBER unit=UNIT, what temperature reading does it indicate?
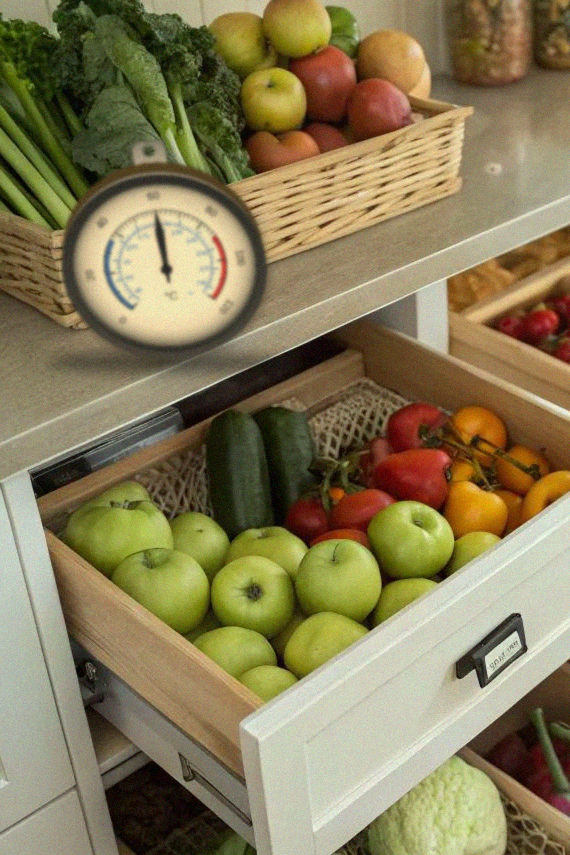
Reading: value=60 unit=°C
